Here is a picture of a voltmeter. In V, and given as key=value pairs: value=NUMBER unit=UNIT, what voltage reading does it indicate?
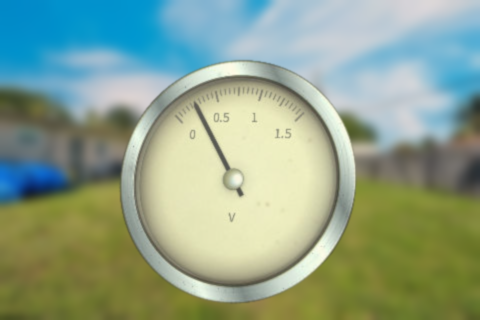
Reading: value=0.25 unit=V
